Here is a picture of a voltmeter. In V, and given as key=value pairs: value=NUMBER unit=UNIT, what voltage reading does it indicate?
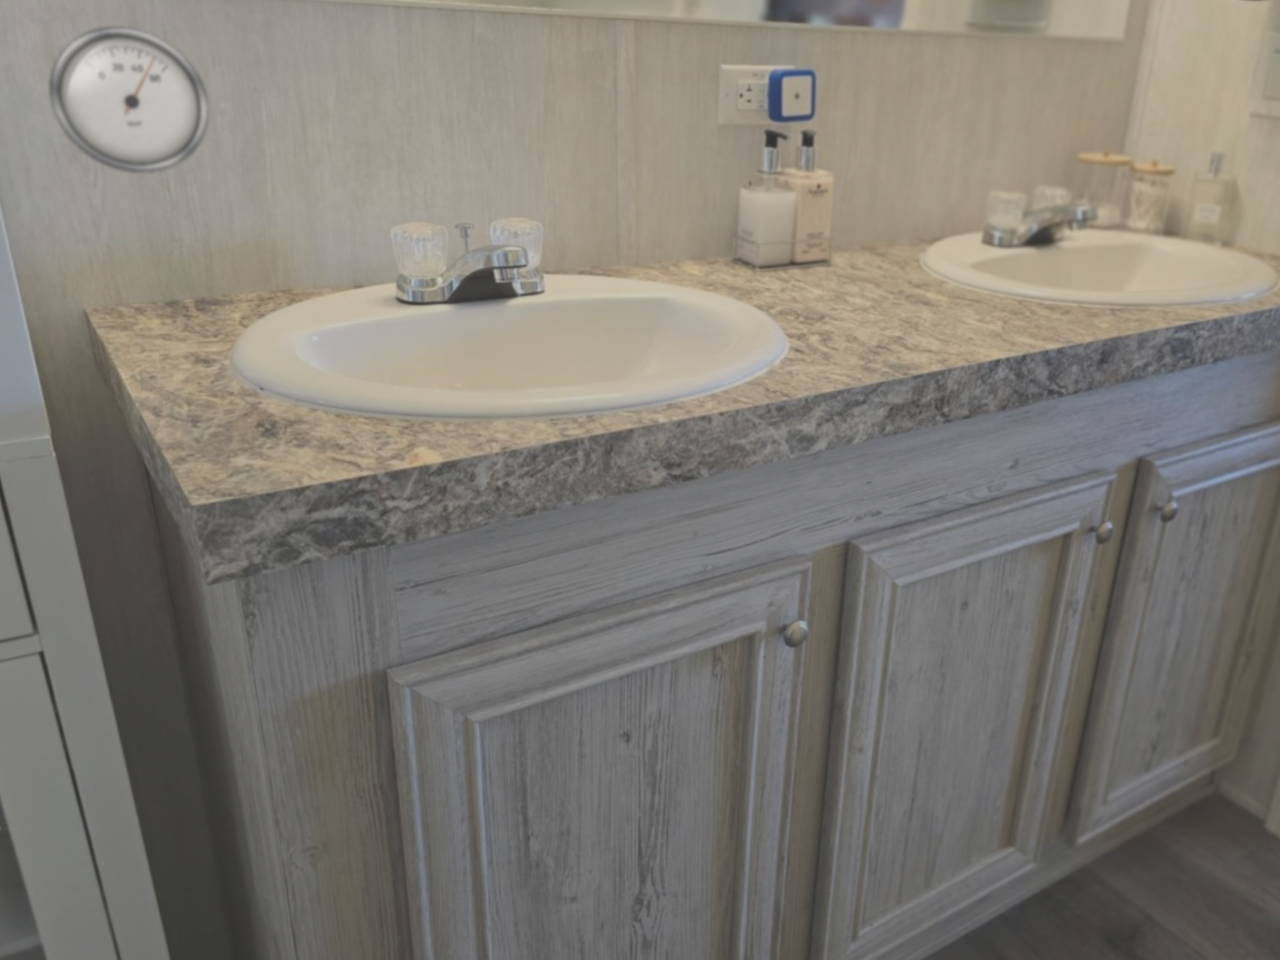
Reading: value=50 unit=V
